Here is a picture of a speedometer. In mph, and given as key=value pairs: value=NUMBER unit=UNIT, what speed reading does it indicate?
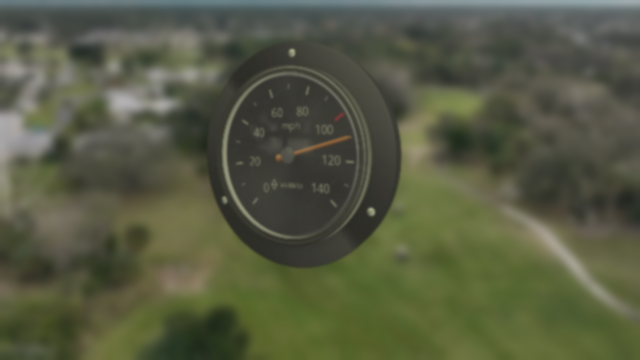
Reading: value=110 unit=mph
